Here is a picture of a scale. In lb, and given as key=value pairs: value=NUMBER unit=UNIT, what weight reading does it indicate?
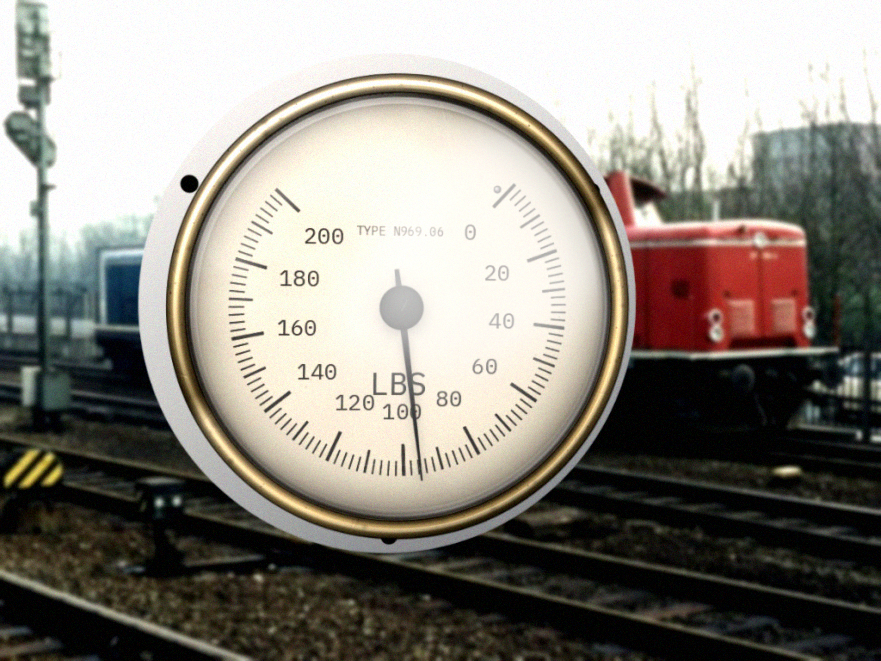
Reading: value=96 unit=lb
